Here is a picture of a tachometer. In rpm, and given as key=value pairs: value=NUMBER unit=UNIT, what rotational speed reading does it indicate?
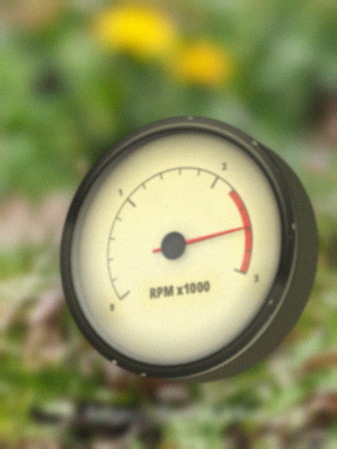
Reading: value=2600 unit=rpm
